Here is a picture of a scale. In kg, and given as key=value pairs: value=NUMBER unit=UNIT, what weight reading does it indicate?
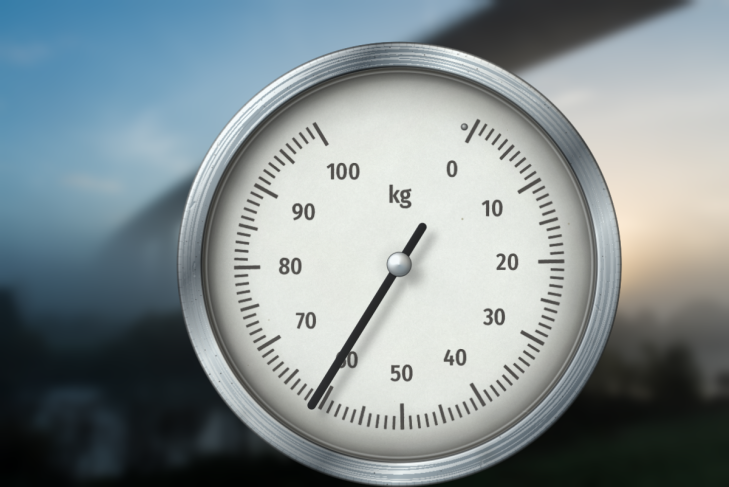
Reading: value=61 unit=kg
